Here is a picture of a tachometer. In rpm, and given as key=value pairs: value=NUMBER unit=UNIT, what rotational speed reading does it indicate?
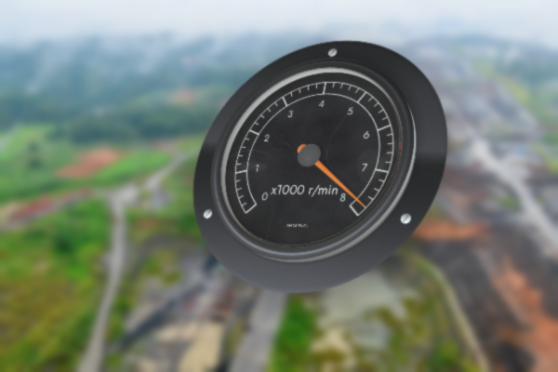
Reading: value=7800 unit=rpm
